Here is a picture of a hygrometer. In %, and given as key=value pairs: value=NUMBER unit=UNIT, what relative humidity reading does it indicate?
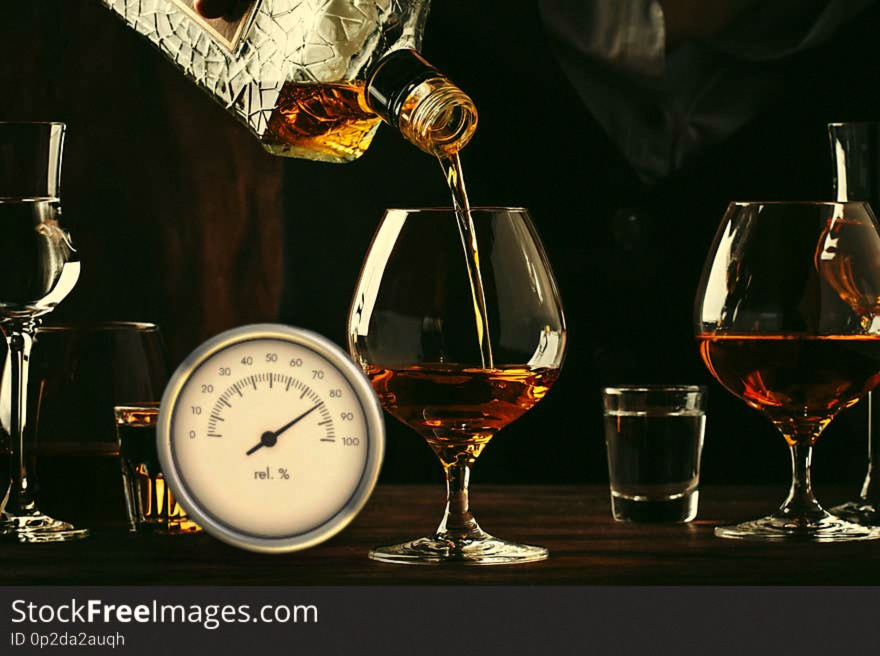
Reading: value=80 unit=%
